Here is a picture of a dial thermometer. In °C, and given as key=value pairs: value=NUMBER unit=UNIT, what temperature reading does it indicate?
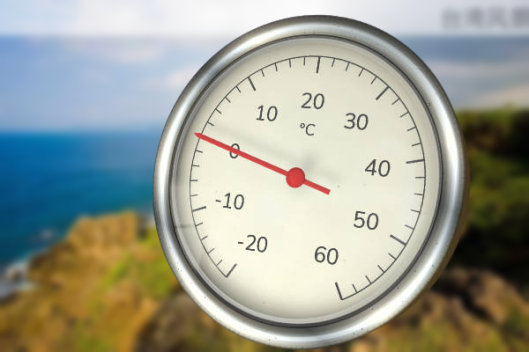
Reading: value=0 unit=°C
